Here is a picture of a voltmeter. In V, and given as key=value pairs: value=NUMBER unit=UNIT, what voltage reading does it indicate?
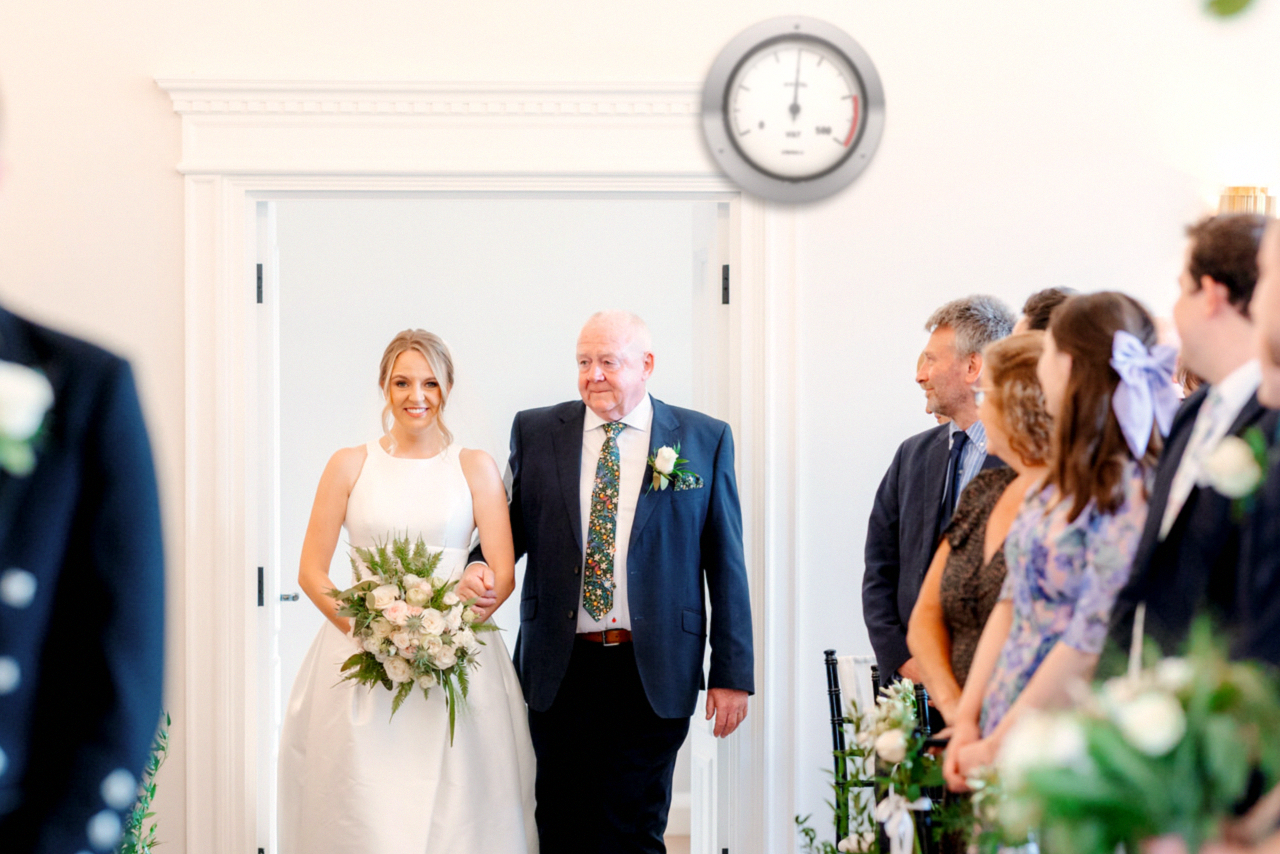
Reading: value=250 unit=V
